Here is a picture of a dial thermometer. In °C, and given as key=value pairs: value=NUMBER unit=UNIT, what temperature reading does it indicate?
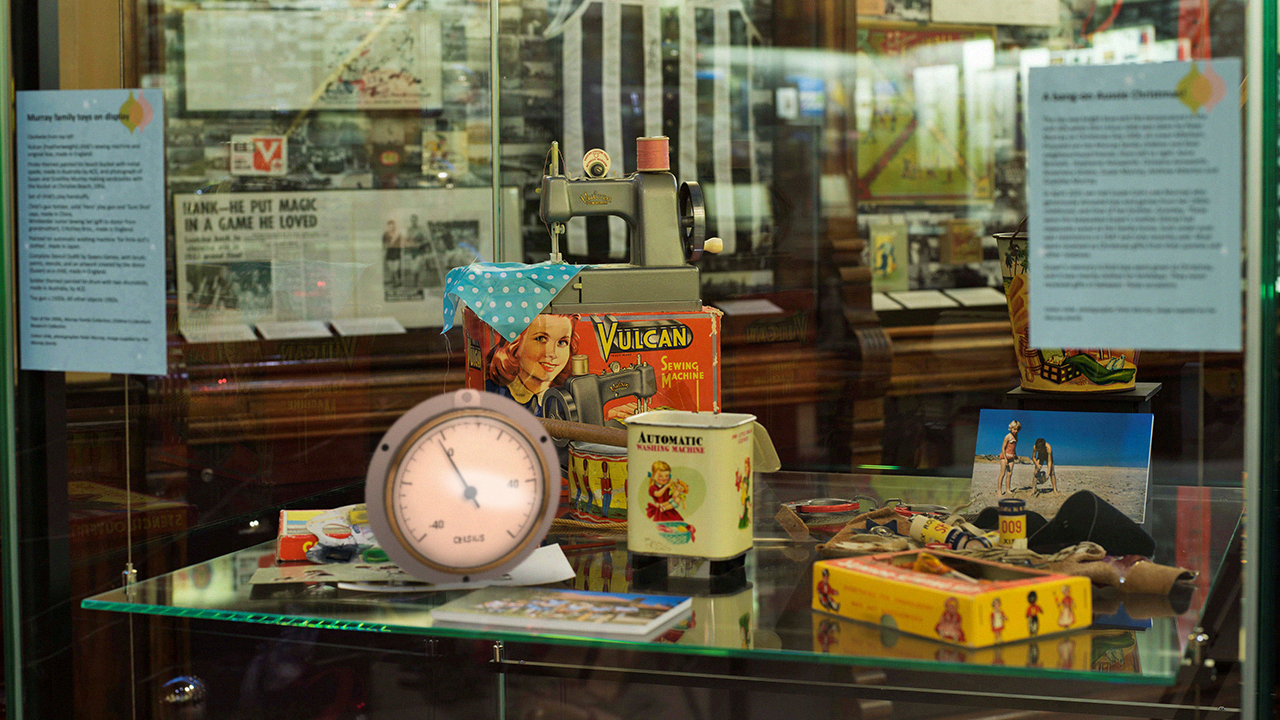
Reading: value=-2 unit=°C
